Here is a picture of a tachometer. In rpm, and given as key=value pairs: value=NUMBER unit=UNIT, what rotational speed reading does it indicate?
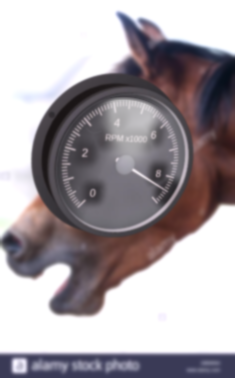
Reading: value=8500 unit=rpm
